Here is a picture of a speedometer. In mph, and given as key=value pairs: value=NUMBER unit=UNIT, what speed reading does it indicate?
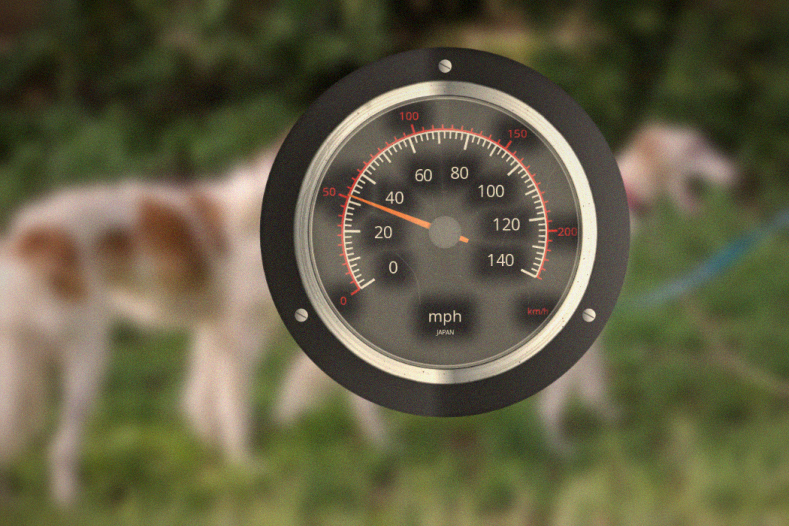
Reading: value=32 unit=mph
